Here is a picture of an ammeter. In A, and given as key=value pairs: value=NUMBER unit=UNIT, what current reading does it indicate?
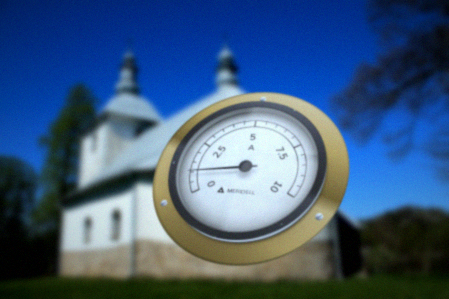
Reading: value=1 unit=A
